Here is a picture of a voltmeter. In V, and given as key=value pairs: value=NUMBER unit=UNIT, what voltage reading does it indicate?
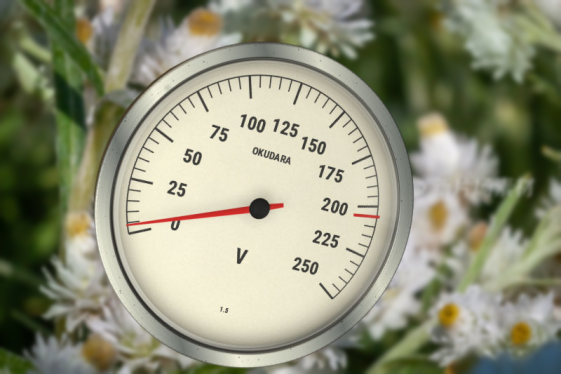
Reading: value=5 unit=V
